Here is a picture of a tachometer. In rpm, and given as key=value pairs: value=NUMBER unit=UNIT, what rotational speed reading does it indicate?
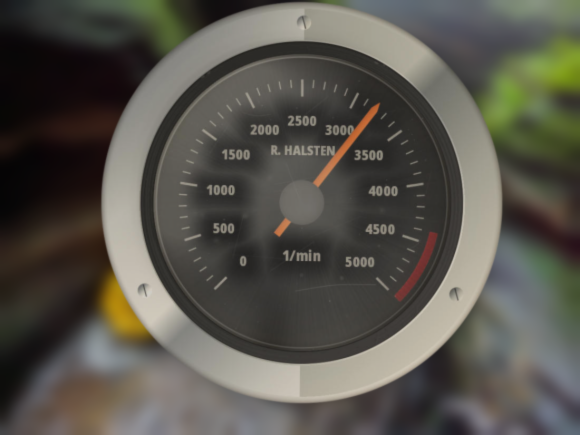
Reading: value=3200 unit=rpm
